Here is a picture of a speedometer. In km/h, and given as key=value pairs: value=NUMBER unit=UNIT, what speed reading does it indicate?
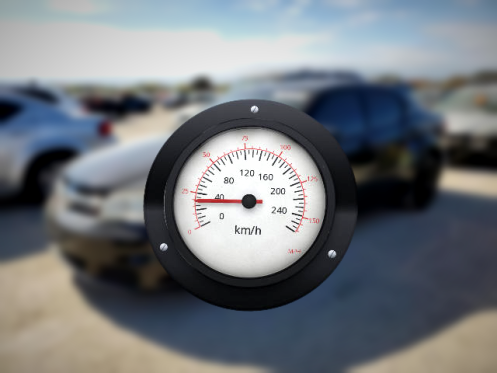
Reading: value=30 unit=km/h
